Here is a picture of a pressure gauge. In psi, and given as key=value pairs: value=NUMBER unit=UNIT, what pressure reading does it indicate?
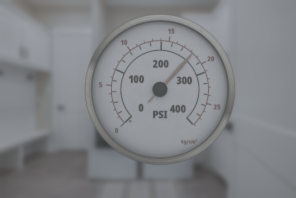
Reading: value=260 unit=psi
